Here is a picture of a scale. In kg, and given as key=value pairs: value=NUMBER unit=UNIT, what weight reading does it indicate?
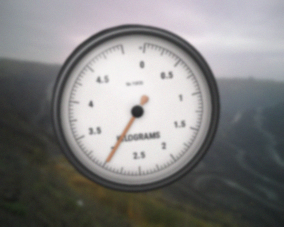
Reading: value=3 unit=kg
